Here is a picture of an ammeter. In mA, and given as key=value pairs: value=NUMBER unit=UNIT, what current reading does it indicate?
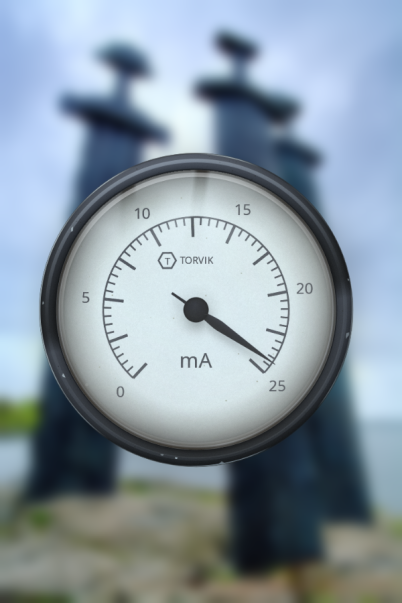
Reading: value=24.25 unit=mA
